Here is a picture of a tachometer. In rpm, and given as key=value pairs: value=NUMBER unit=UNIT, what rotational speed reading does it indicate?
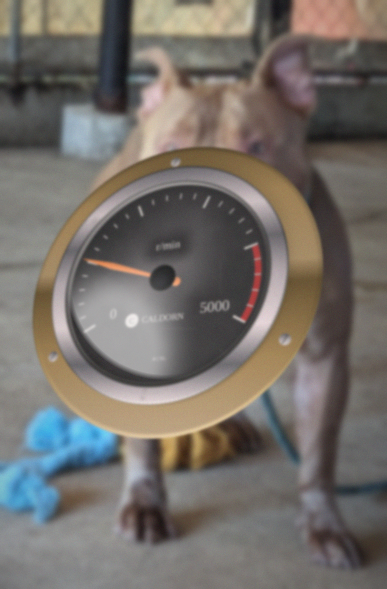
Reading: value=1000 unit=rpm
